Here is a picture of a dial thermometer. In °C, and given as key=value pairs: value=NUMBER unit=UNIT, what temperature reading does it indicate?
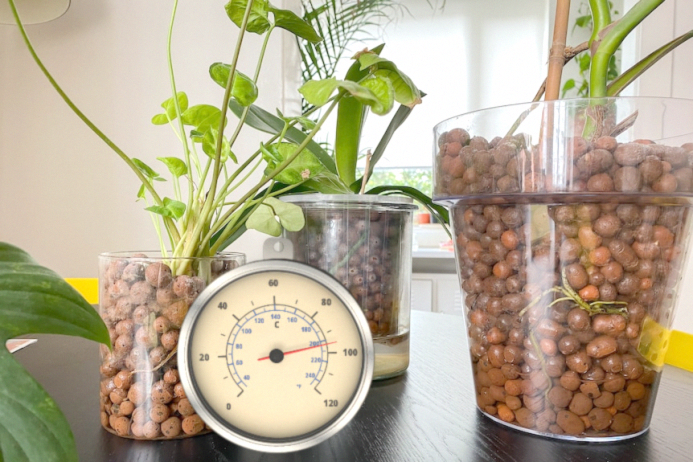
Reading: value=95 unit=°C
